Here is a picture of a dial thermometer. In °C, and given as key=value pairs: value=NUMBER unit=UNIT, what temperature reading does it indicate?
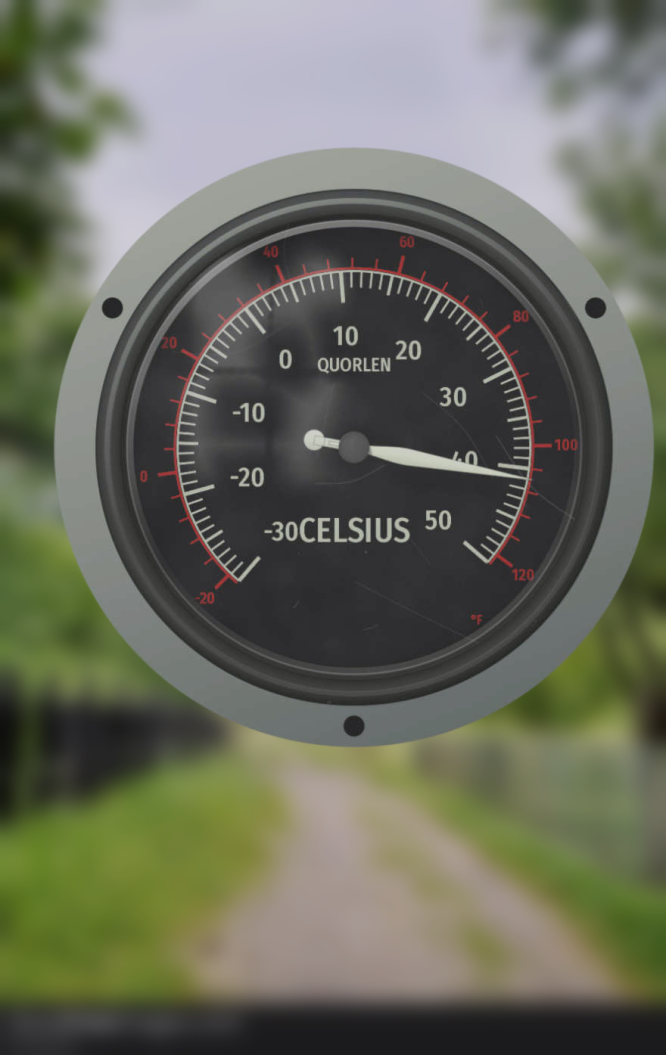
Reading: value=41 unit=°C
